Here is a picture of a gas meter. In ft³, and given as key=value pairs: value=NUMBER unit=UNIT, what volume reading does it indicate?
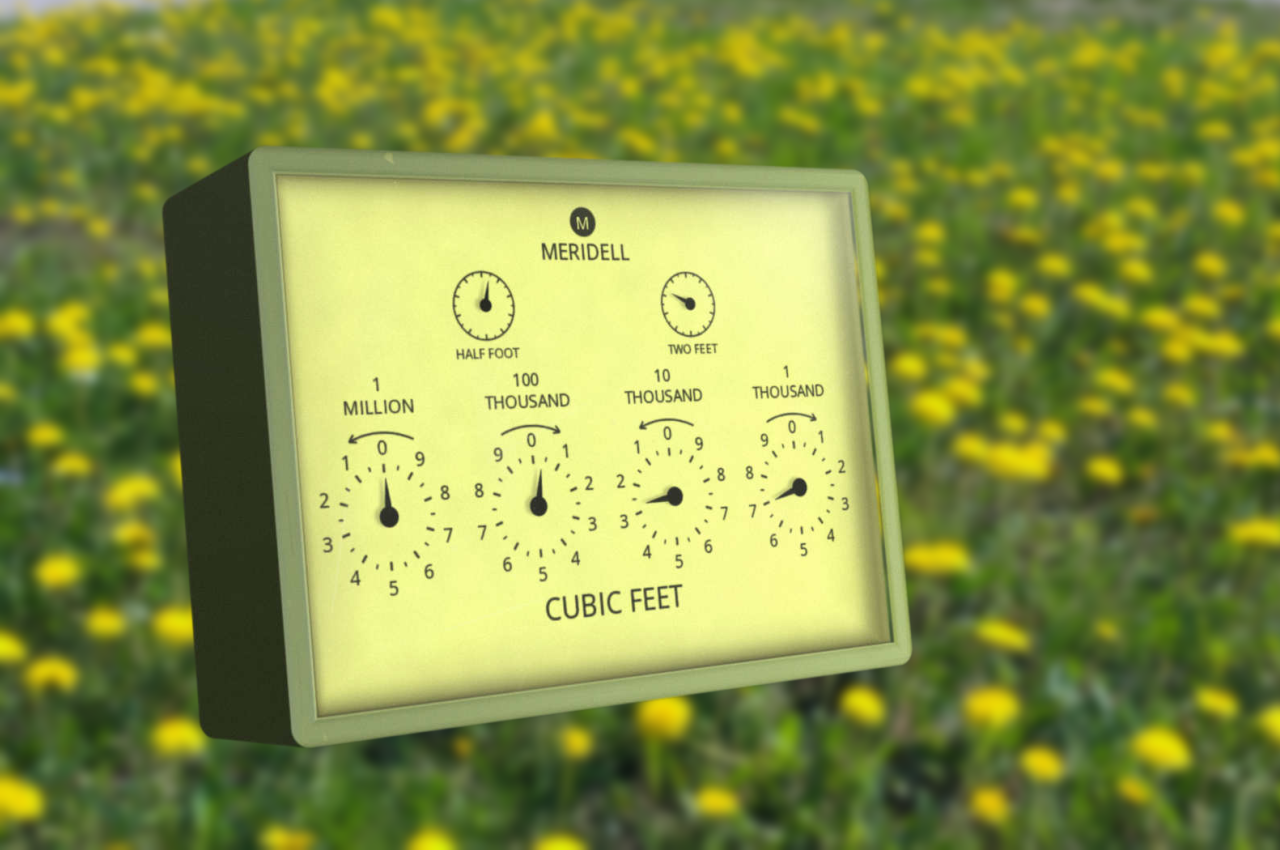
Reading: value=2700 unit=ft³
